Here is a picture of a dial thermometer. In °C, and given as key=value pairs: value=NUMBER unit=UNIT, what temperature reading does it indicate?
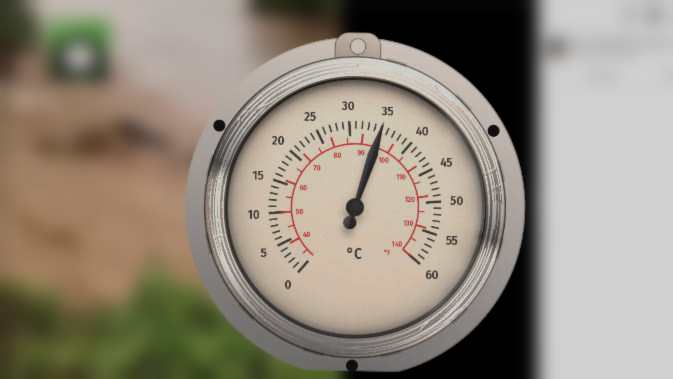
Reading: value=35 unit=°C
